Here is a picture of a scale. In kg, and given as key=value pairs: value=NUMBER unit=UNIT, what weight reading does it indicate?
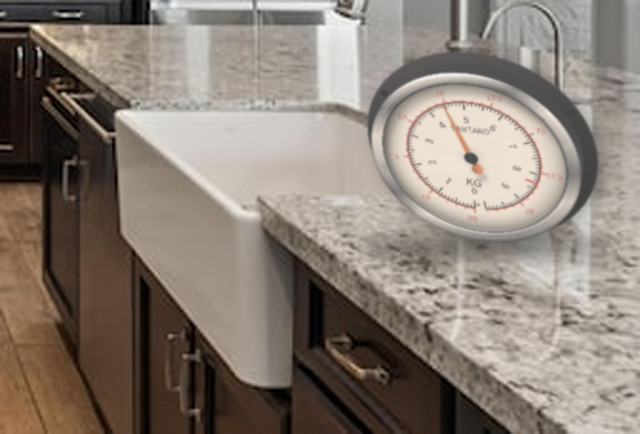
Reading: value=4.5 unit=kg
